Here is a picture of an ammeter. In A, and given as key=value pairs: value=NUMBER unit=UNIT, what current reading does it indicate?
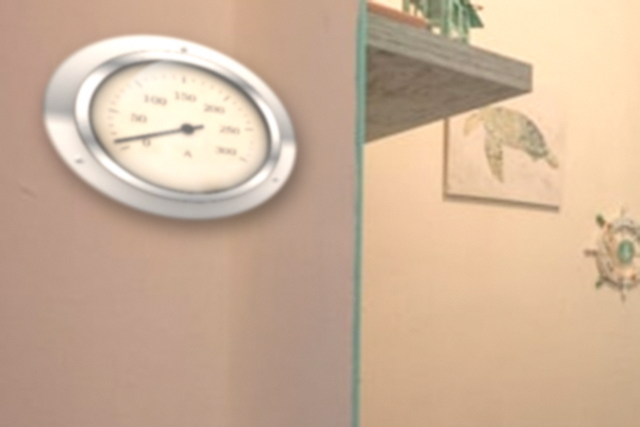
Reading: value=10 unit=A
